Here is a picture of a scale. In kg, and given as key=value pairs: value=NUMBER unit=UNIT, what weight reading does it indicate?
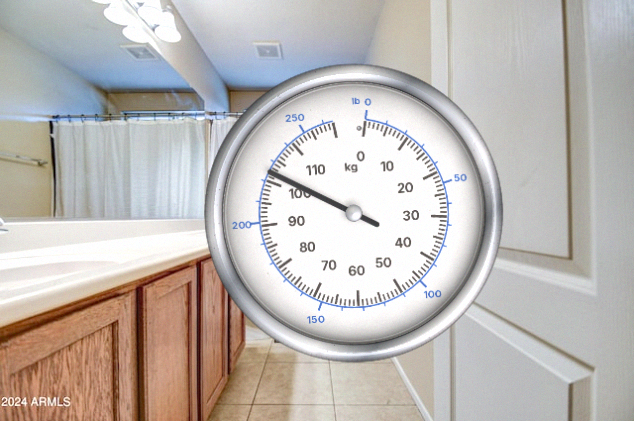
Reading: value=102 unit=kg
